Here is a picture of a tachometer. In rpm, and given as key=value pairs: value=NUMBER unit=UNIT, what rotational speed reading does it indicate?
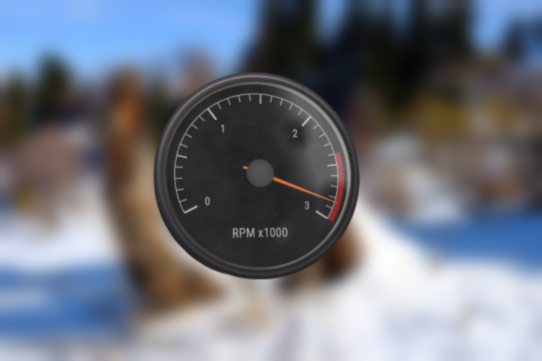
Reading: value=2850 unit=rpm
